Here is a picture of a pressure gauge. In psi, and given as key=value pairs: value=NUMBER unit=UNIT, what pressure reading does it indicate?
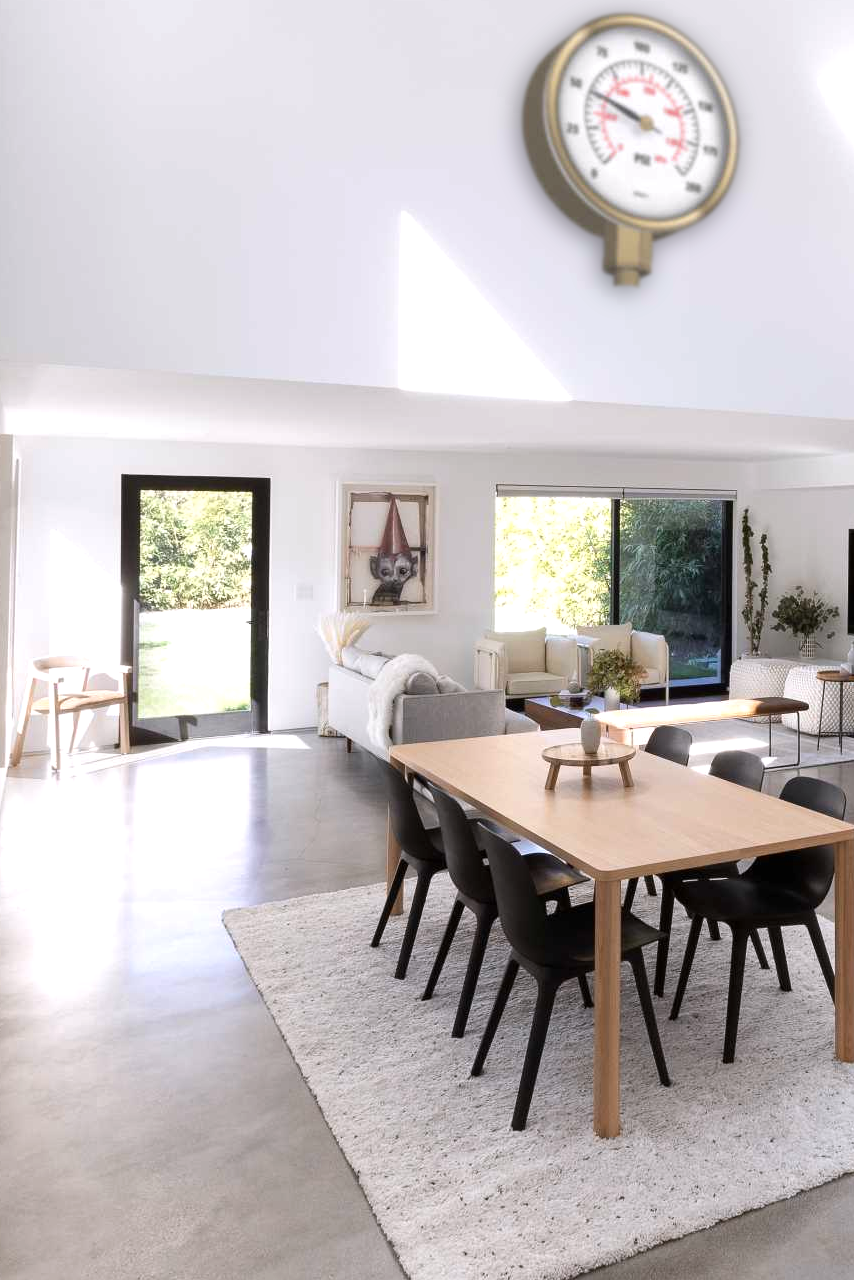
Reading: value=50 unit=psi
